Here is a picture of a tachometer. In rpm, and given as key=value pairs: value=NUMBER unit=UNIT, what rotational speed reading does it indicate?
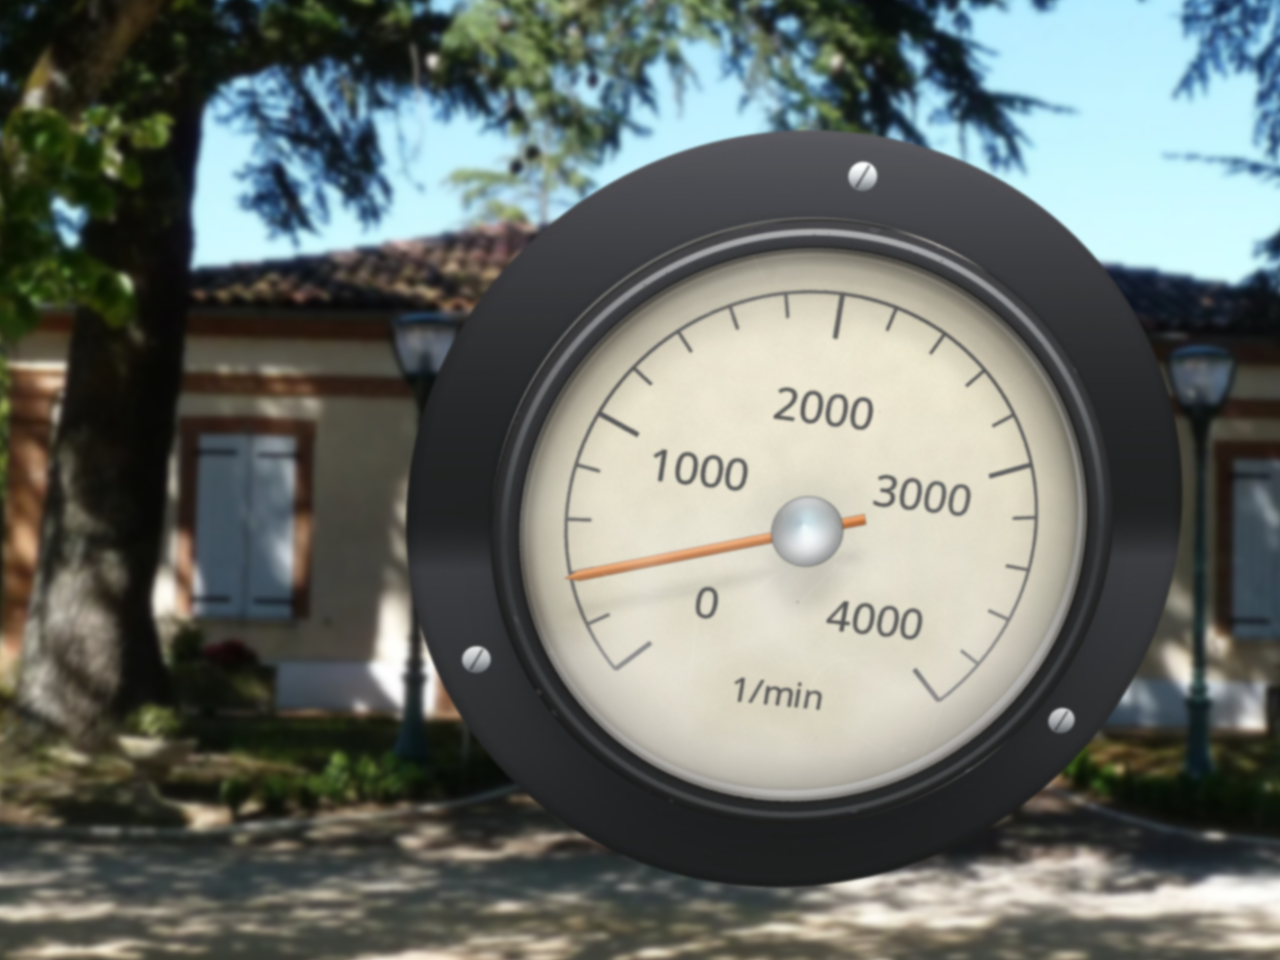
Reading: value=400 unit=rpm
